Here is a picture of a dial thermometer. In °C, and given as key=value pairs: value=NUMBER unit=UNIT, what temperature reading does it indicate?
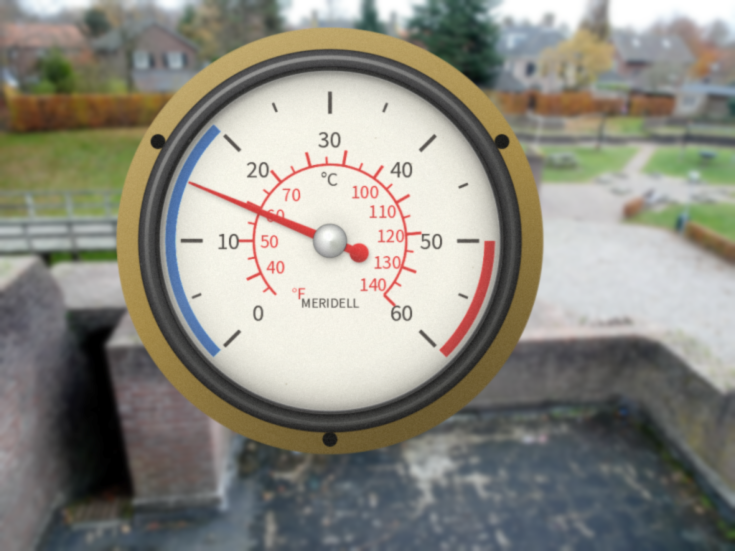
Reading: value=15 unit=°C
